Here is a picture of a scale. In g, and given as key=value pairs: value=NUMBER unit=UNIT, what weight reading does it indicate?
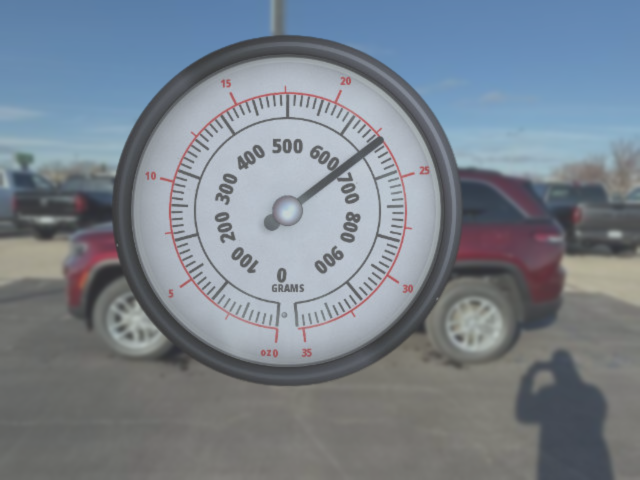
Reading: value=650 unit=g
